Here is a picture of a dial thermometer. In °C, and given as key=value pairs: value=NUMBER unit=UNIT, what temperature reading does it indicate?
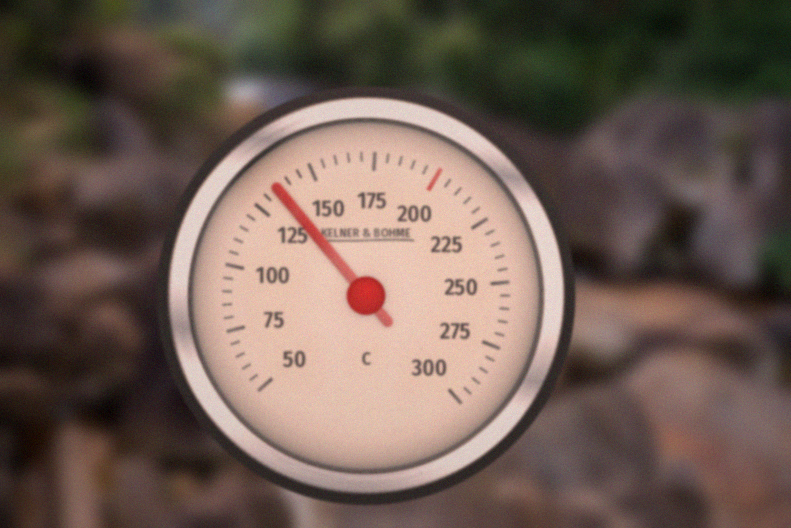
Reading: value=135 unit=°C
